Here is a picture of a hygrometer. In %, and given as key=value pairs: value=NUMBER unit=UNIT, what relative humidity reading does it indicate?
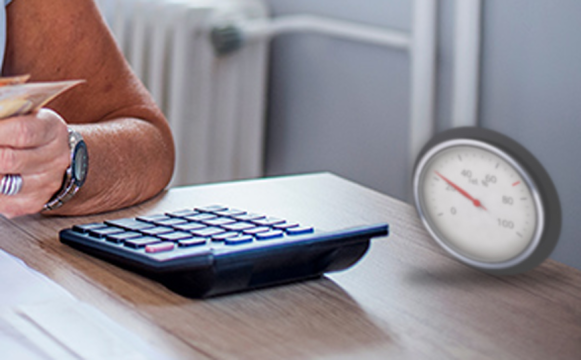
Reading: value=24 unit=%
